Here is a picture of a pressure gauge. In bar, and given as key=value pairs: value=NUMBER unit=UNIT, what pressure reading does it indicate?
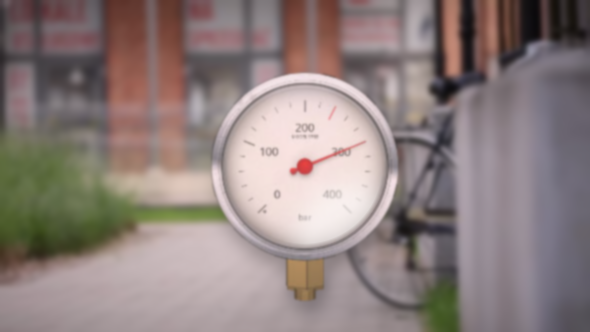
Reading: value=300 unit=bar
